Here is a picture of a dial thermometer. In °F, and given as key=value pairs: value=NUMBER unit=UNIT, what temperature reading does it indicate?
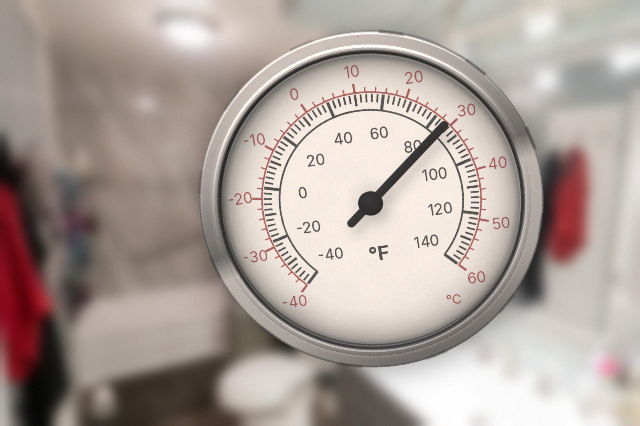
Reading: value=84 unit=°F
